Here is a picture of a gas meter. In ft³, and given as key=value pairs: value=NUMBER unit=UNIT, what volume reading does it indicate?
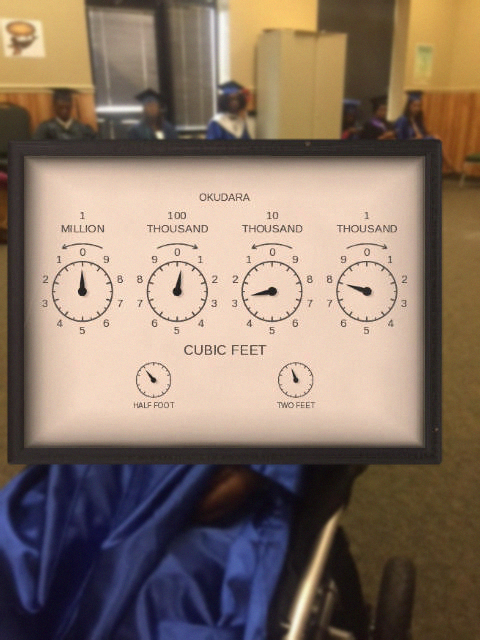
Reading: value=2800 unit=ft³
